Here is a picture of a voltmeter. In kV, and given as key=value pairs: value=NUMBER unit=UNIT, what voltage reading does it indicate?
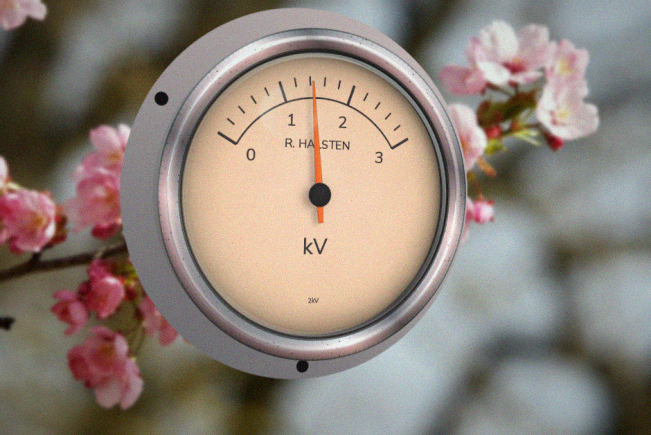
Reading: value=1.4 unit=kV
